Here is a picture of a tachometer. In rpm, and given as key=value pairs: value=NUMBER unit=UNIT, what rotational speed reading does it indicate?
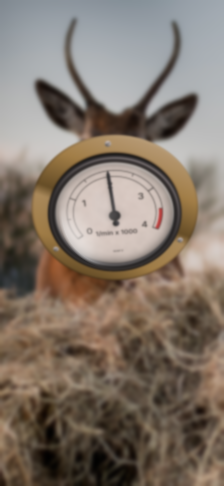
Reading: value=2000 unit=rpm
